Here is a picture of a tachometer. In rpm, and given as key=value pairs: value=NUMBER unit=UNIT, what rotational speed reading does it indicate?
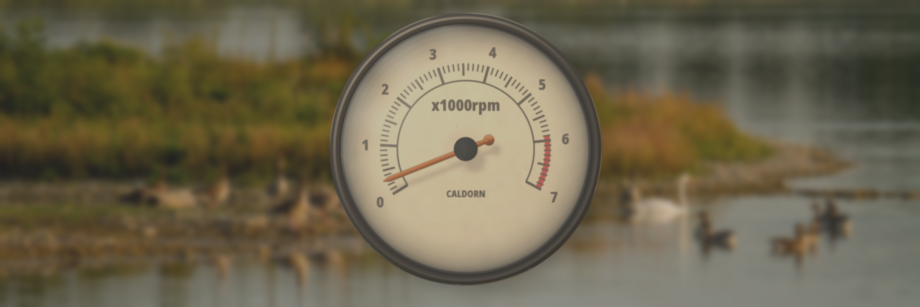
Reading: value=300 unit=rpm
